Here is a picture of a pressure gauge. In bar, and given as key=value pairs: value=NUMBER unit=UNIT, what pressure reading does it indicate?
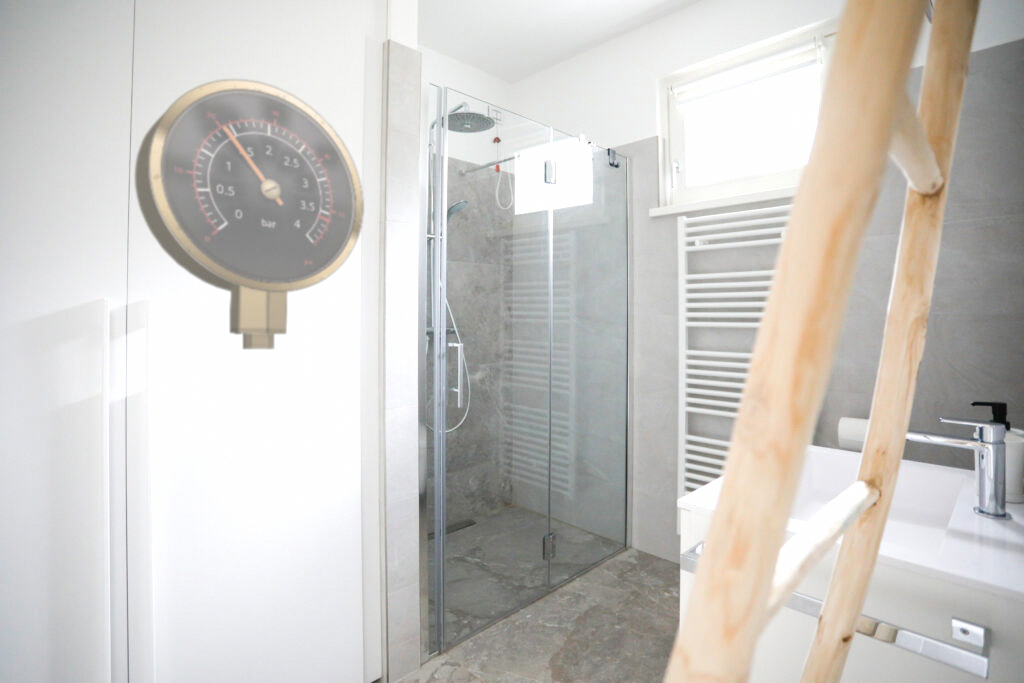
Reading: value=1.4 unit=bar
